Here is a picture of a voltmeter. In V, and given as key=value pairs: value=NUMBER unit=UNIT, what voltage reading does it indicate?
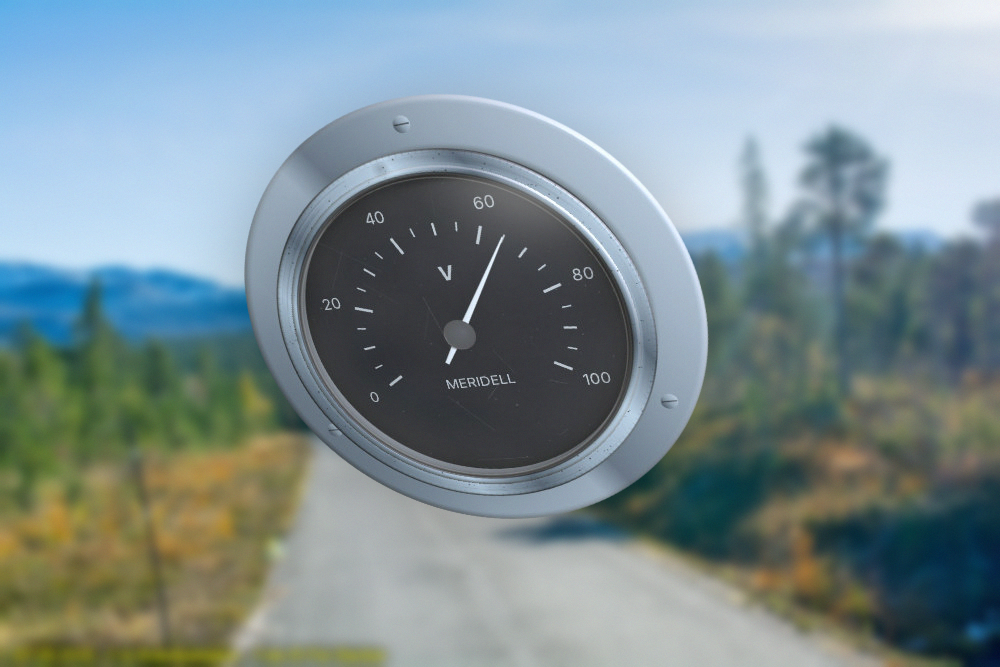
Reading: value=65 unit=V
